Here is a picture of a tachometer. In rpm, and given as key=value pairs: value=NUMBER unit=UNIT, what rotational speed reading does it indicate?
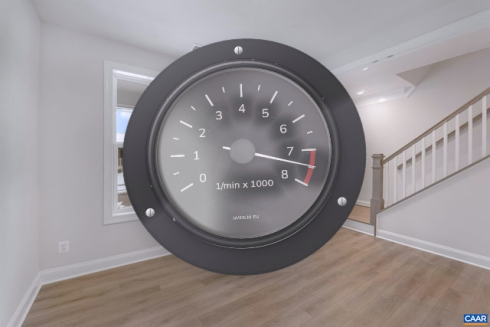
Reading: value=7500 unit=rpm
